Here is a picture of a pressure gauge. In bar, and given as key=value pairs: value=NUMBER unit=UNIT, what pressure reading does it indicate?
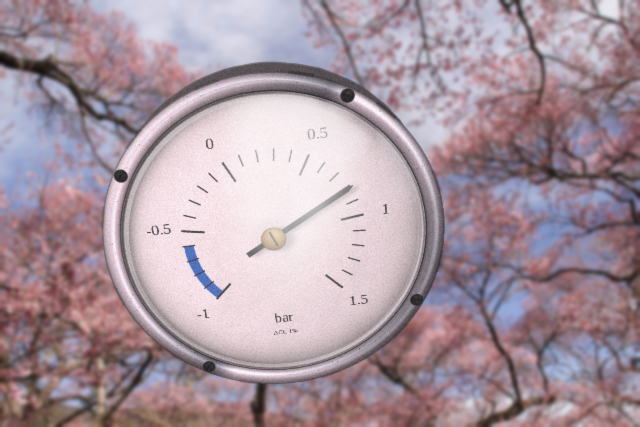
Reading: value=0.8 unit=bar
